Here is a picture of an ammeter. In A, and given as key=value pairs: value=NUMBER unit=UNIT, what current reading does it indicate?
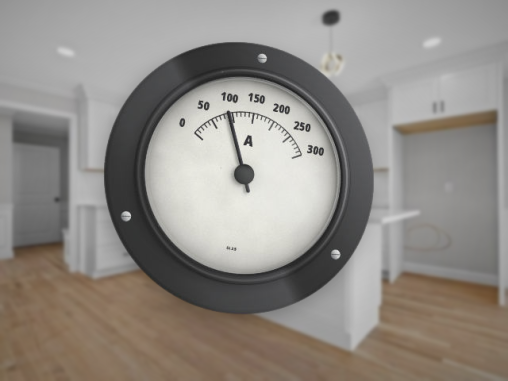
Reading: value=90 unit=A
